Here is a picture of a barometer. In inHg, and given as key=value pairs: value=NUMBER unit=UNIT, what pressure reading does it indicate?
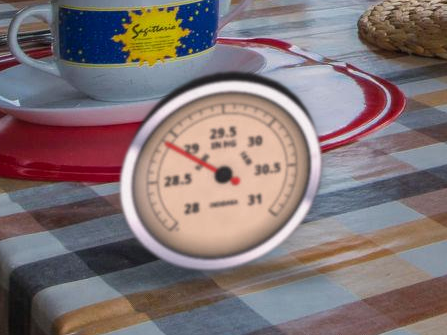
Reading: value=28.9 unit=inHg
